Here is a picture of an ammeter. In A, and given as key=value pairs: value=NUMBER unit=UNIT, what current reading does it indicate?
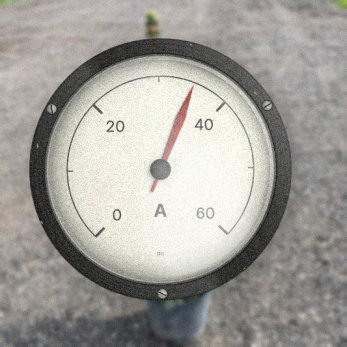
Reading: value=35 unit=A
